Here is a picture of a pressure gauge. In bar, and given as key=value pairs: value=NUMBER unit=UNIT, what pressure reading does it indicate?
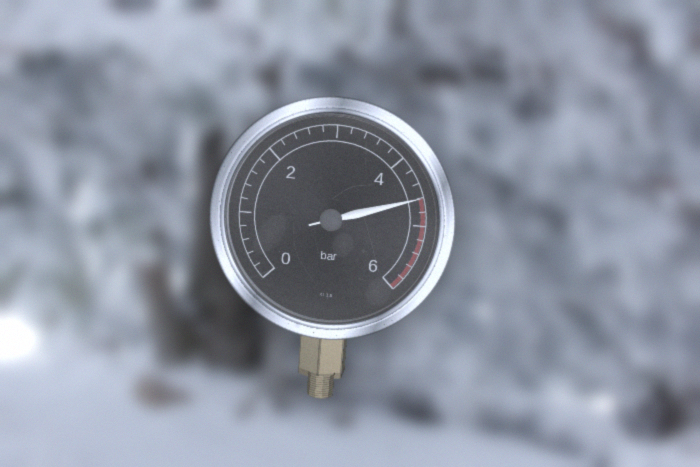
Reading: value=4.6 unit=bar
